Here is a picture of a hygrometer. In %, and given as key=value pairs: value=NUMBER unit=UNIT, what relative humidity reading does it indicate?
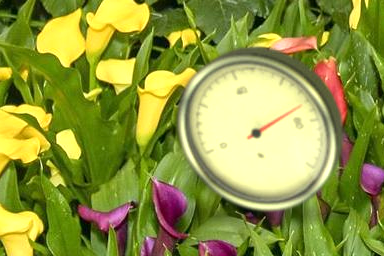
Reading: value=72 unit=%
